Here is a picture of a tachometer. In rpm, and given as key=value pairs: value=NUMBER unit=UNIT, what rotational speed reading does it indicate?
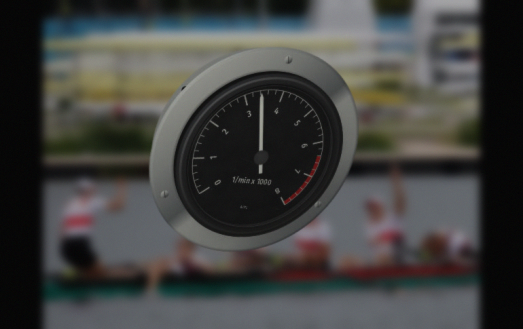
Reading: value=3400 unit=rpm
